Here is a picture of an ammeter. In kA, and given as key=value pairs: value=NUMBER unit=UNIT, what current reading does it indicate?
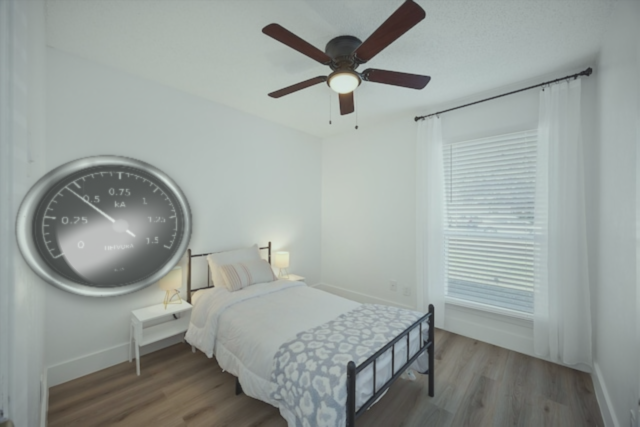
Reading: value=0.45 unit=kA
